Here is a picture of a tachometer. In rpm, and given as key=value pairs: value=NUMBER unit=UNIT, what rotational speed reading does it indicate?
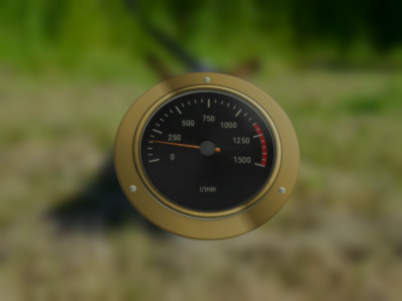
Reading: value=150 unit=rpm
